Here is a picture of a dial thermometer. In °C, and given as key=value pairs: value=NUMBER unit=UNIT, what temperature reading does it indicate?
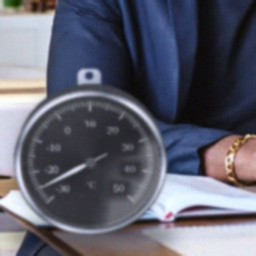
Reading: value=-25 unit=°C
